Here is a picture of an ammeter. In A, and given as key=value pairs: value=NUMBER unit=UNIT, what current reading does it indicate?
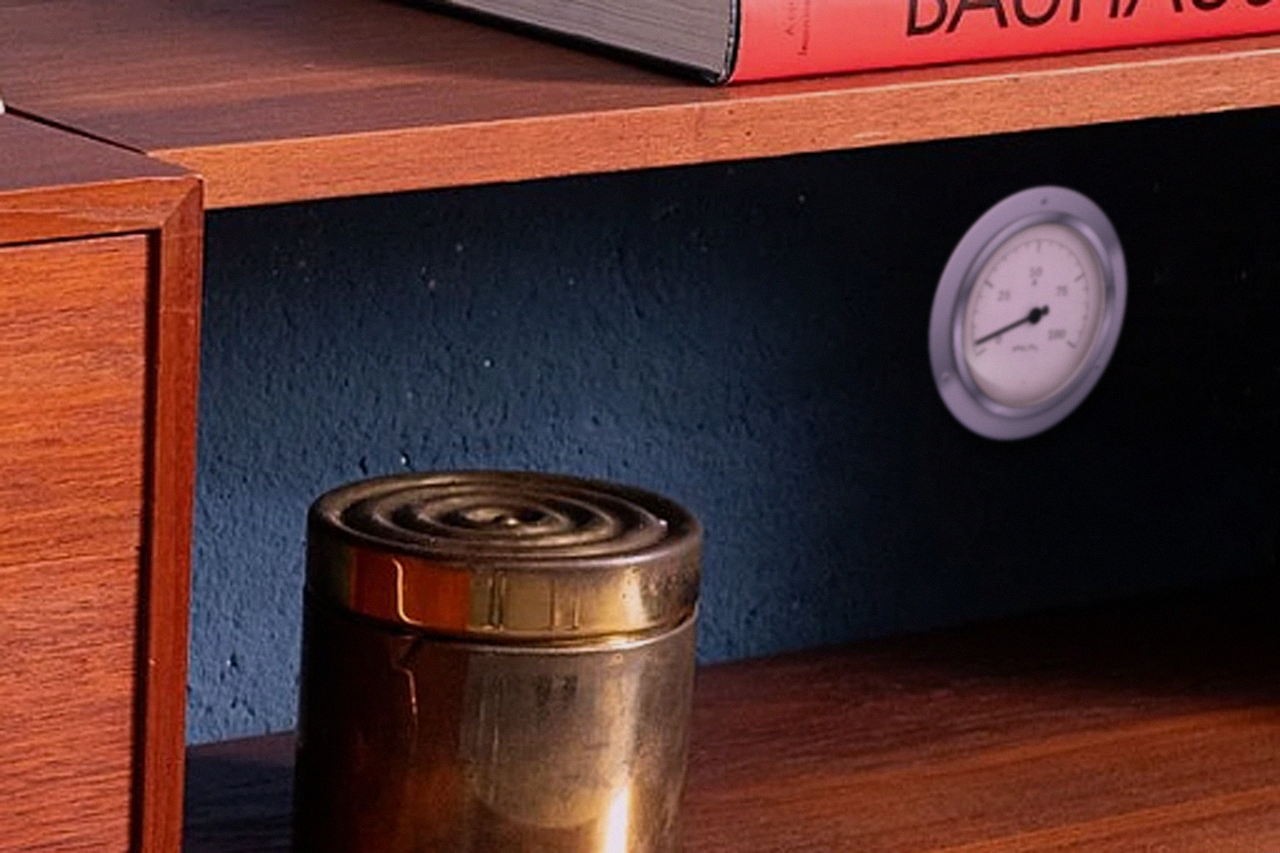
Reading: value=5 unit=A
